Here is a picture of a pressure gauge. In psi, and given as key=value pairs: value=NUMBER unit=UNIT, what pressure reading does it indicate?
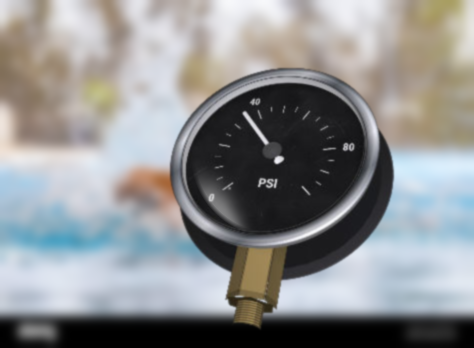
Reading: value=35 unit=psi
